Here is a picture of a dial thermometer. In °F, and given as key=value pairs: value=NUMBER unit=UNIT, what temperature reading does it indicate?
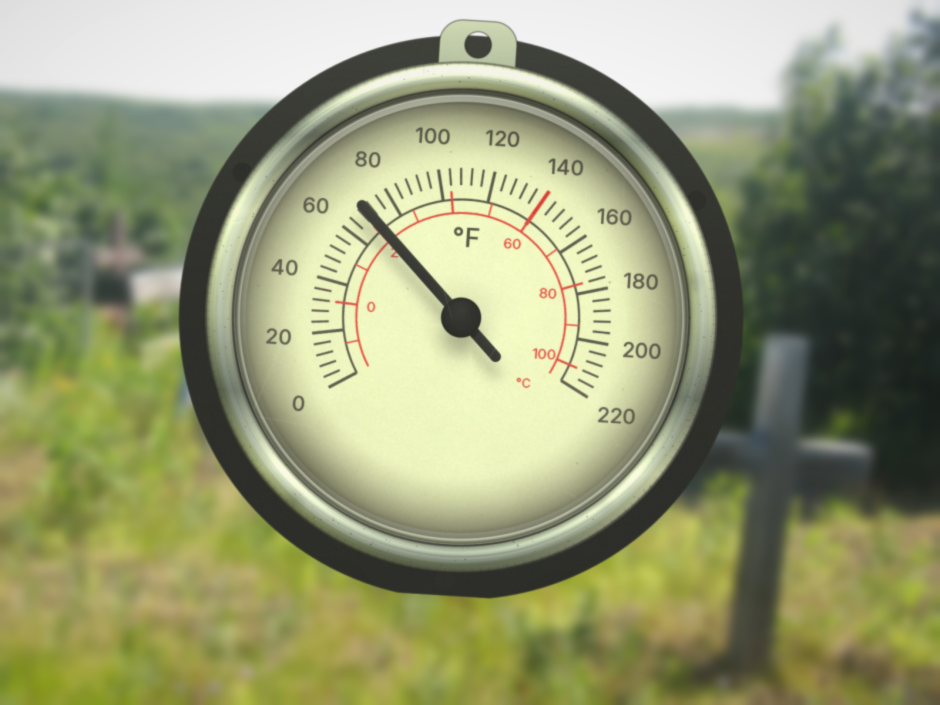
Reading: value=70 unit=°F
